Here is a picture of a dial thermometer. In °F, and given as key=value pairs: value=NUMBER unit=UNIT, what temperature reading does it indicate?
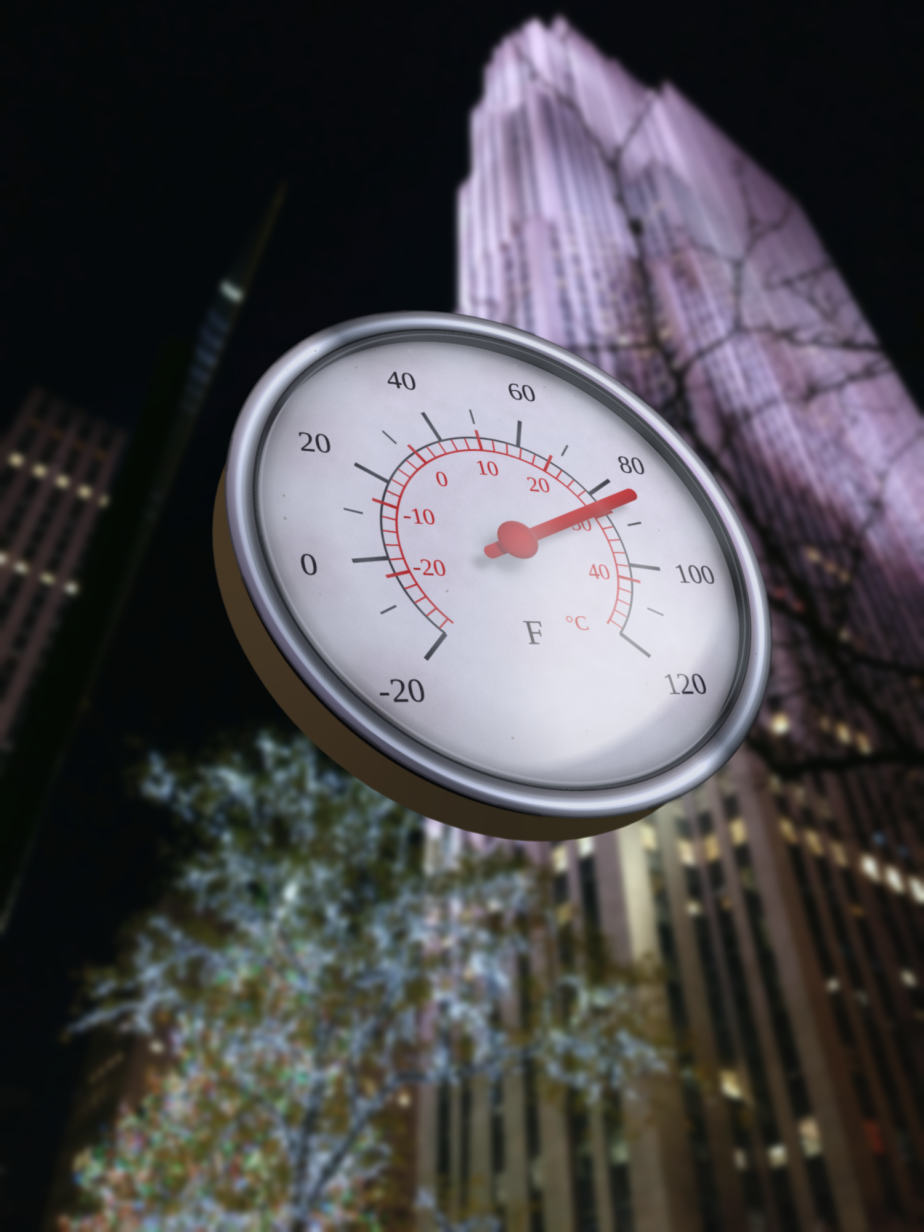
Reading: value=85 unit=°F
